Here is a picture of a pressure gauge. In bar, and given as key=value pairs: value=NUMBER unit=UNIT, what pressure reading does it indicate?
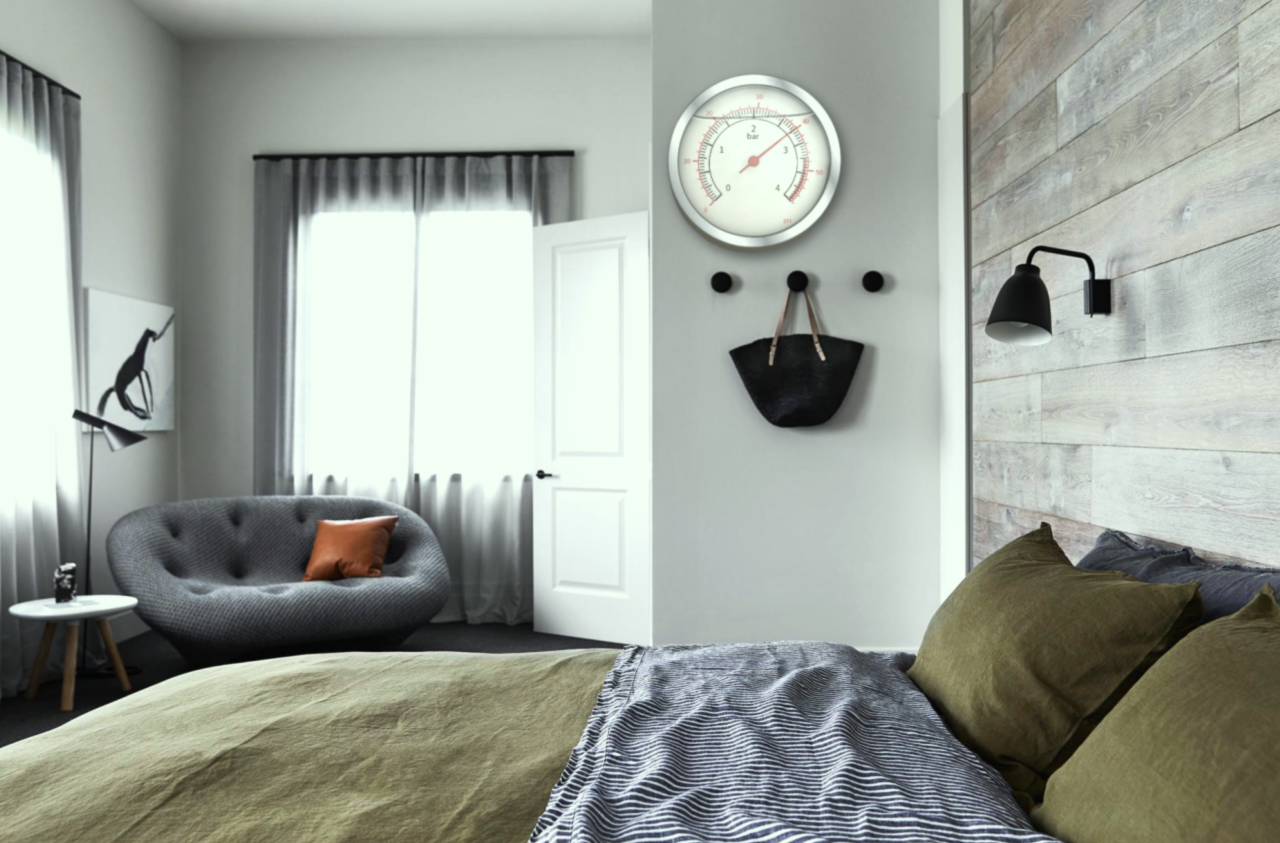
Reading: value=2.75 unit=bar
